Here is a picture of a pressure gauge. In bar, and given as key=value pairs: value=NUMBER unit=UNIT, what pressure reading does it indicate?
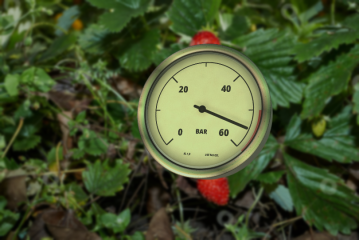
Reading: value=55 unit=bar
